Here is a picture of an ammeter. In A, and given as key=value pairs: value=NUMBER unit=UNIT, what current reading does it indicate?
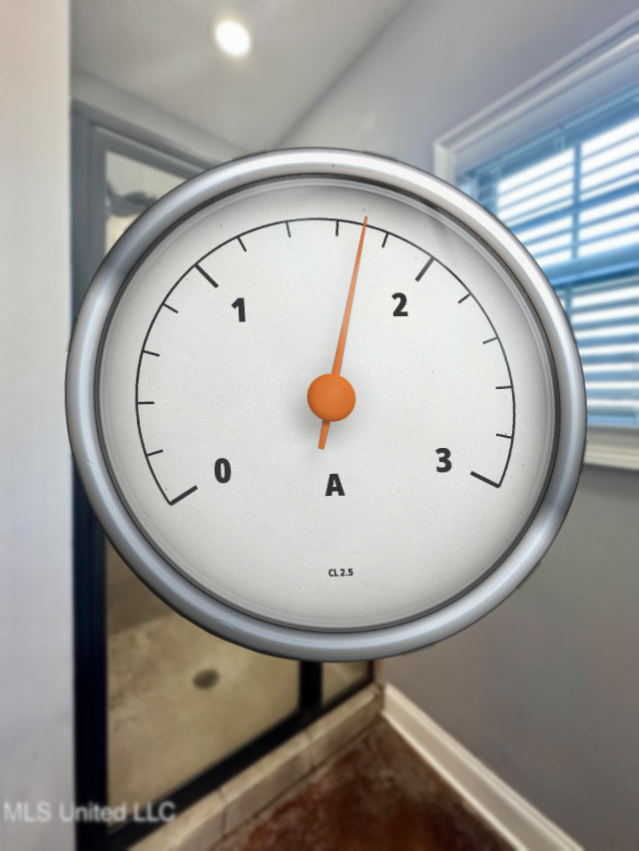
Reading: value=1.7 unit=A
